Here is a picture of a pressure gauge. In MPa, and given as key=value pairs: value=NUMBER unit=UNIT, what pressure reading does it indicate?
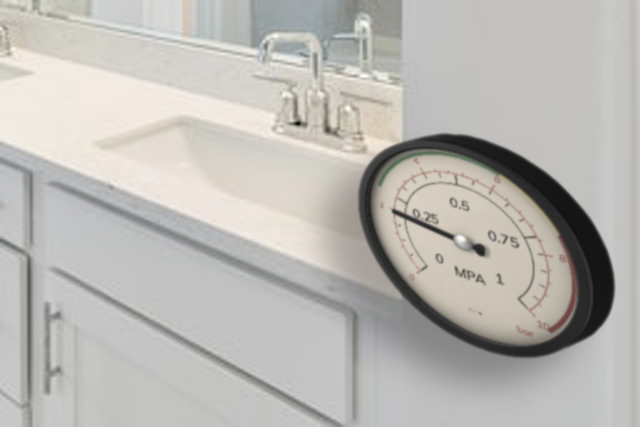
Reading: value=0.2 unit=MPa
